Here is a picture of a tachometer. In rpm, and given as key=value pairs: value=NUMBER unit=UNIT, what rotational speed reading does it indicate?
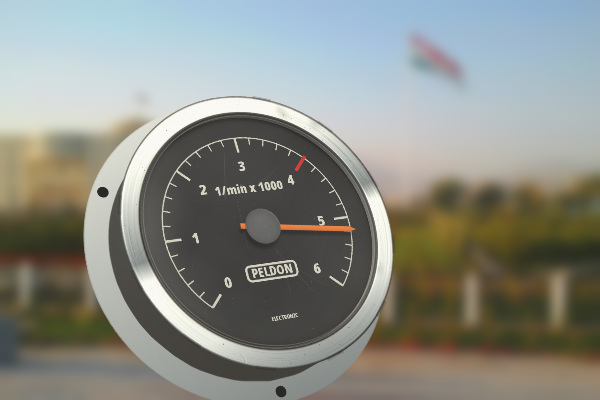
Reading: value=5200 unit=rpm
